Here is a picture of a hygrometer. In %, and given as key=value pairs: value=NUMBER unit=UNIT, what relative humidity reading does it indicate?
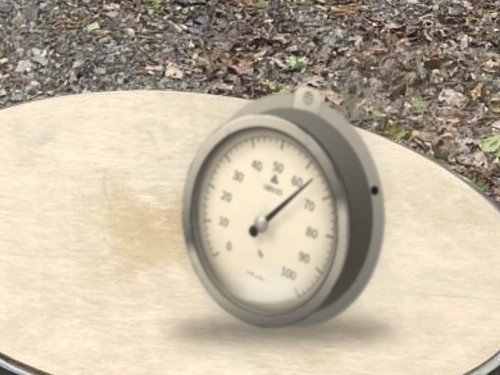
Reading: value=64 unit=%
